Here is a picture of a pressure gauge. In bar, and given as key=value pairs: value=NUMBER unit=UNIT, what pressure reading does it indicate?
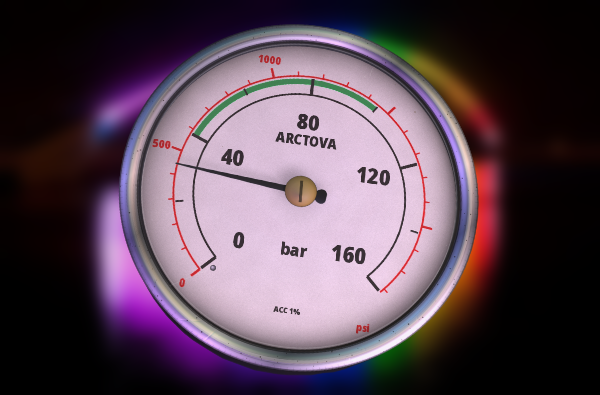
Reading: value=30 unit=bar
